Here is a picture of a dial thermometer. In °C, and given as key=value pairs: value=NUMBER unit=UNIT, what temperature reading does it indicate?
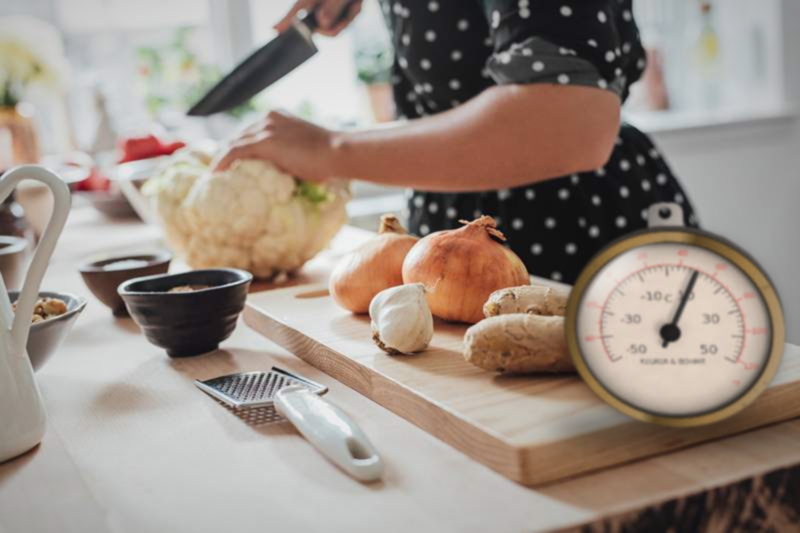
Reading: value=10 unit=°C
